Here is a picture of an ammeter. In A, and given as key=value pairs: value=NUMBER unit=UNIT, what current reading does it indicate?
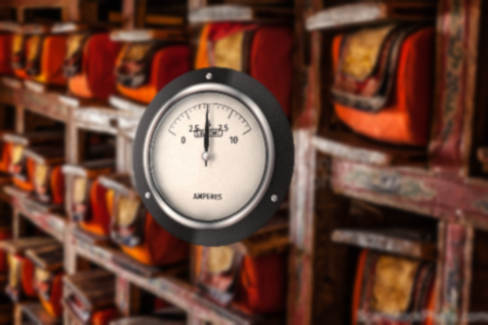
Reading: value=5 unit=A
